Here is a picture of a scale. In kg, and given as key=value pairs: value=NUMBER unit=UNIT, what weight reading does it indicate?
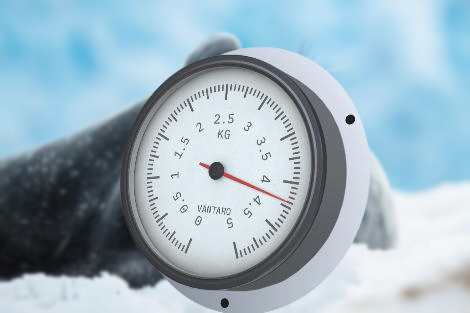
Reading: value=4.2 unit=kg
